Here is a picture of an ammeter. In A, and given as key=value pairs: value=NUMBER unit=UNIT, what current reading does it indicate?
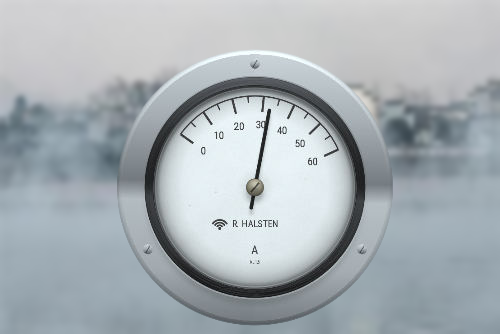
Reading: value=32.5 unit=A
